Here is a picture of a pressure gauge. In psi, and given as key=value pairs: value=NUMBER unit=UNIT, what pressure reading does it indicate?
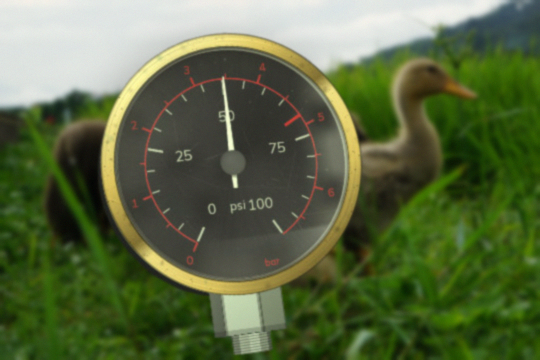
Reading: value=50 unit=psi
